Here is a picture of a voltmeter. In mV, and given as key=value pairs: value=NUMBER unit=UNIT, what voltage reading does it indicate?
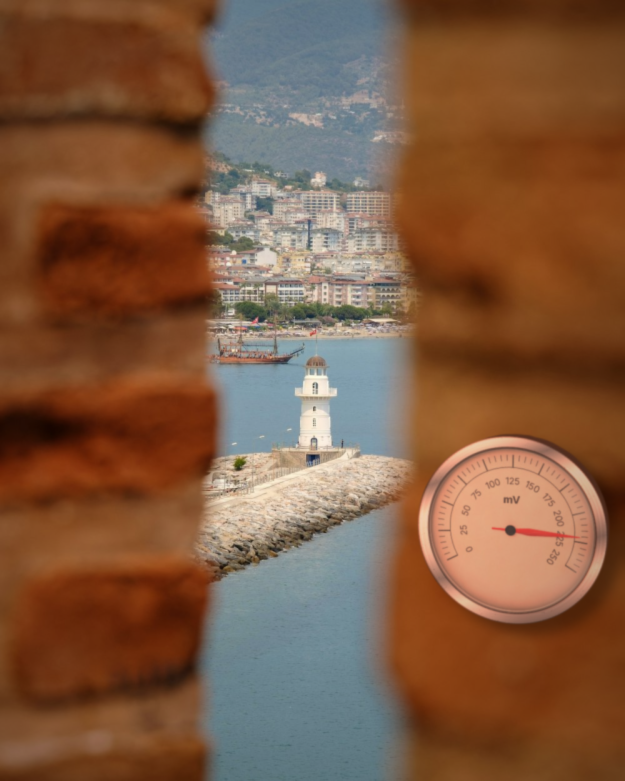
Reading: value=220 unit=mV
